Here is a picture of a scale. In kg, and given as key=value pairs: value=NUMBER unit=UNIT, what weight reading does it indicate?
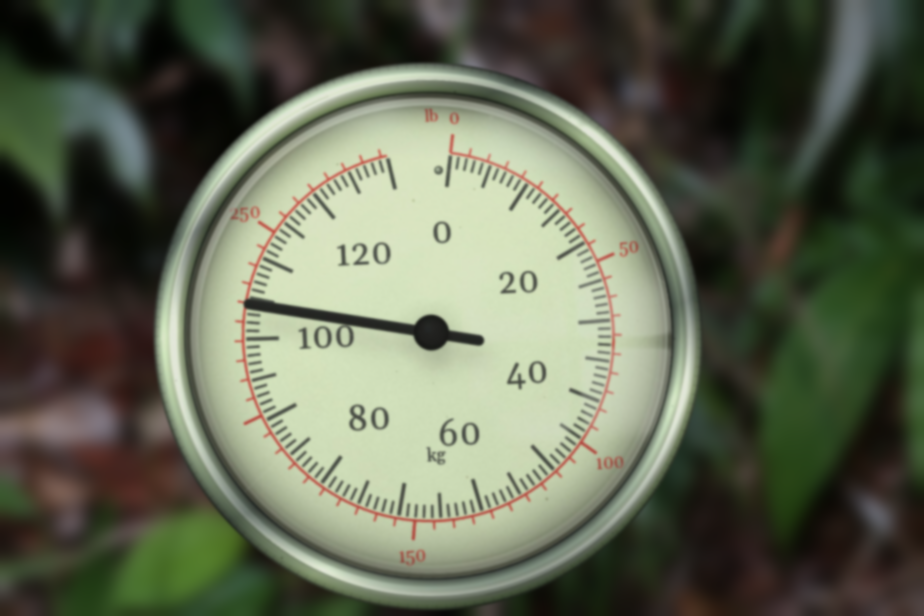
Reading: value=104 unit=kg
